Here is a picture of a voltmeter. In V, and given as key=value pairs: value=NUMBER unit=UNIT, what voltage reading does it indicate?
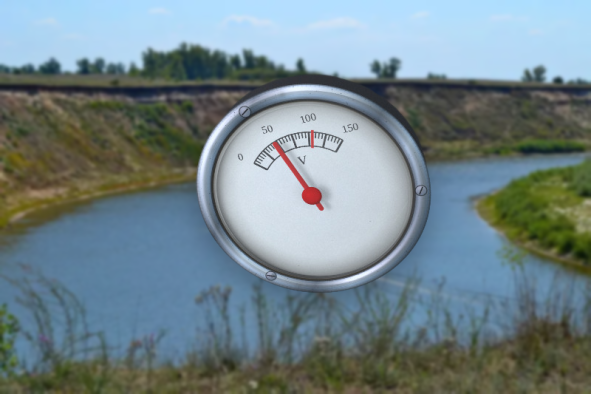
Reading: value=50 unit=V
